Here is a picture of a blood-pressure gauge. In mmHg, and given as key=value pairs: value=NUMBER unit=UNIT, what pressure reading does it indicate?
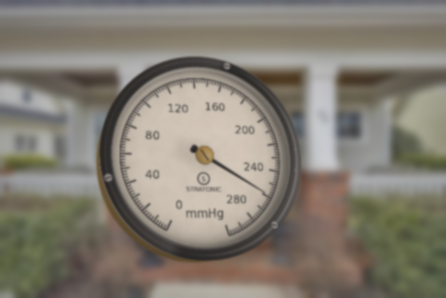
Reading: value=260 unit=mmHg
